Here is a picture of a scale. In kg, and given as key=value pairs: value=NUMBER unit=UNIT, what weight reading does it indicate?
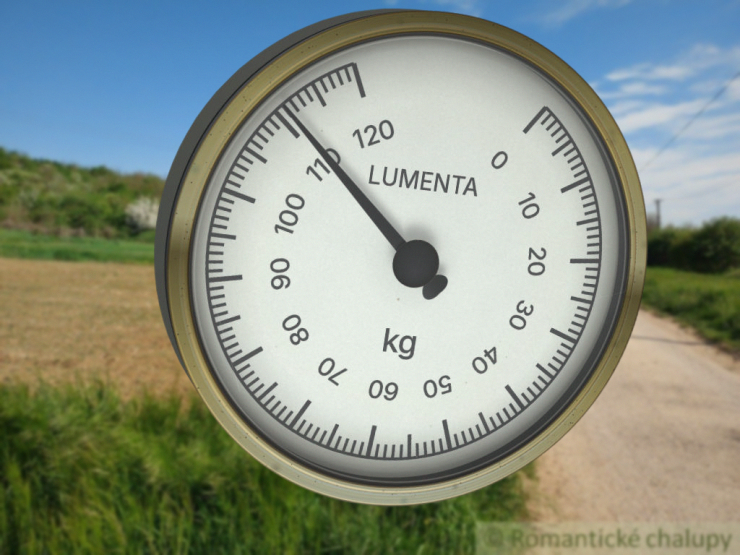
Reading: value=111 unit=kg
